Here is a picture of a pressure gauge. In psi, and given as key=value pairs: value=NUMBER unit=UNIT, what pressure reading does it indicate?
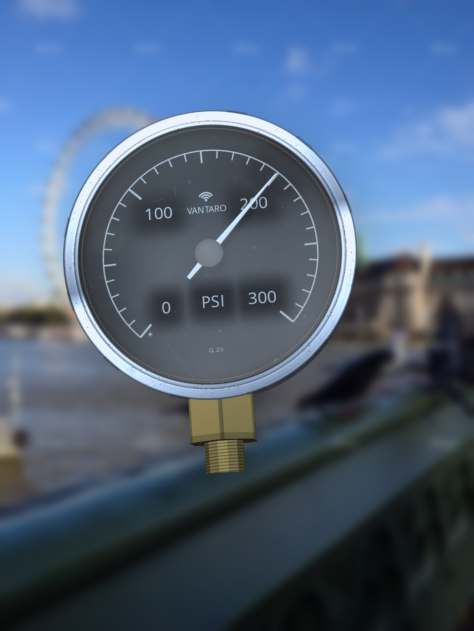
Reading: value=200 unit=psi
